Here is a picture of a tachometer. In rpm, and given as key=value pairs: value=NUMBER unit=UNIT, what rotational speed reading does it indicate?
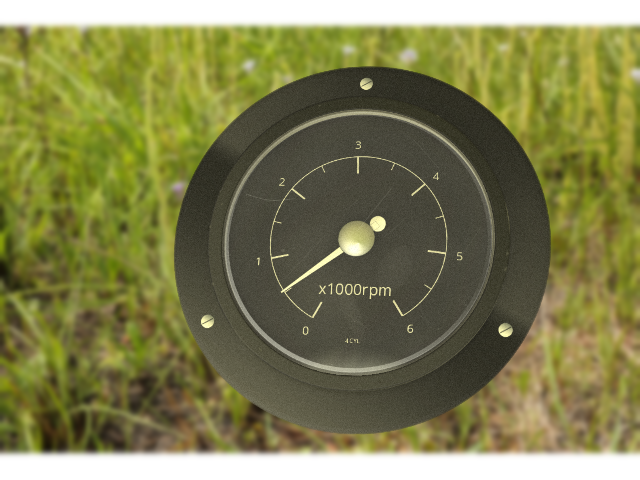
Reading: value=500 unit=rpm
